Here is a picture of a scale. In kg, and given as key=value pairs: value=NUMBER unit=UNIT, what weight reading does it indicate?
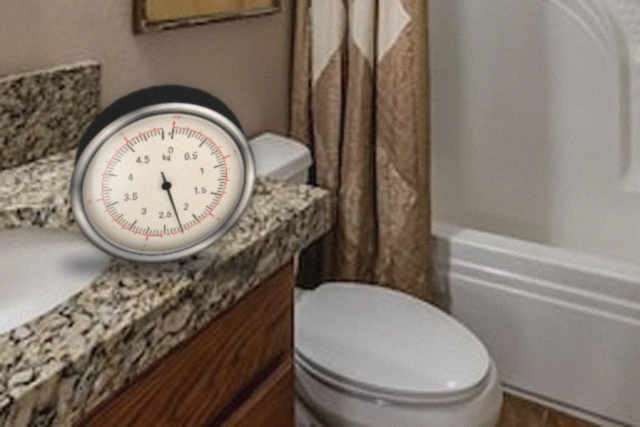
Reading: value=2.25 unit=kg
